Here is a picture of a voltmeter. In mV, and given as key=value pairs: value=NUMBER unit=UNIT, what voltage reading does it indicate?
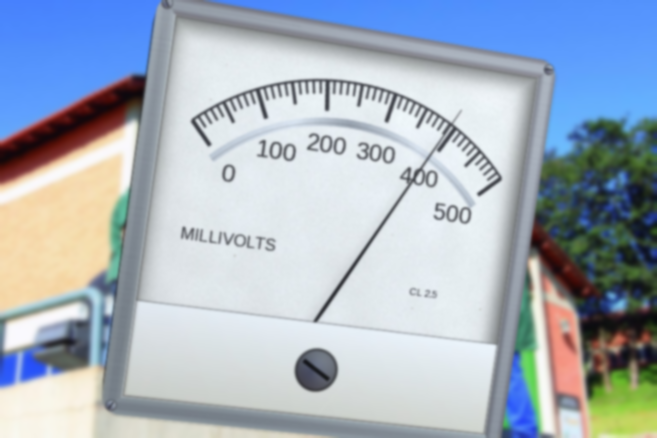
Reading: value=390 unit=mV
